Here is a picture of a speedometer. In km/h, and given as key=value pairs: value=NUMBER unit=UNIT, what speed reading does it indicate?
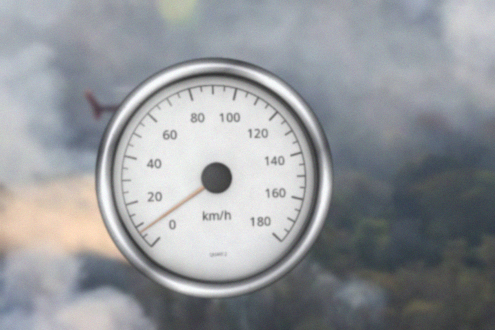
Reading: value=7.5 unit=km/h
